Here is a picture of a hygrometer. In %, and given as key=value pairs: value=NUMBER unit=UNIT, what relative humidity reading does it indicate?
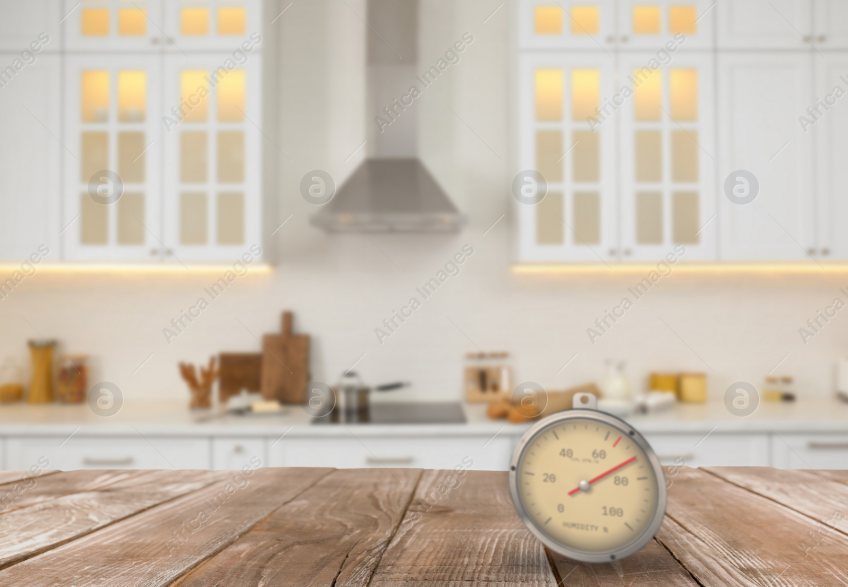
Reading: value=72 unit=%
